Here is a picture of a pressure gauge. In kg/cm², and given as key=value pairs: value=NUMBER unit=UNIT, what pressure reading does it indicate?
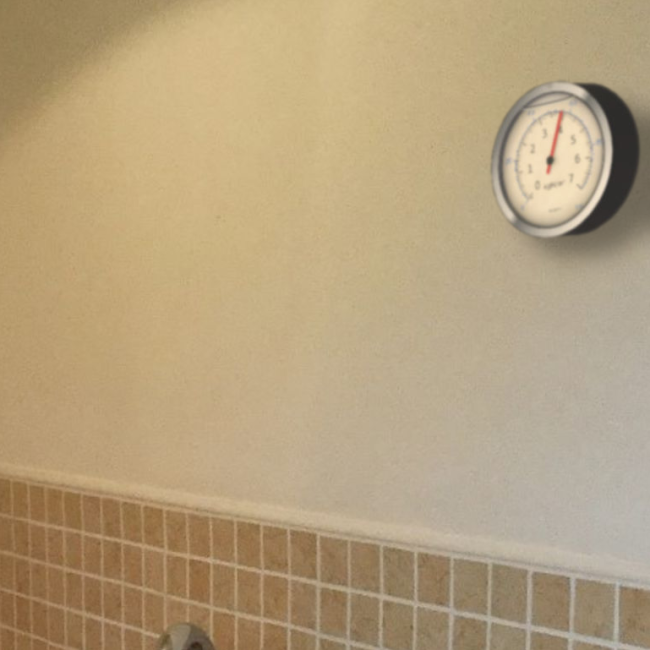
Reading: value=4 unit=kg/cm²
